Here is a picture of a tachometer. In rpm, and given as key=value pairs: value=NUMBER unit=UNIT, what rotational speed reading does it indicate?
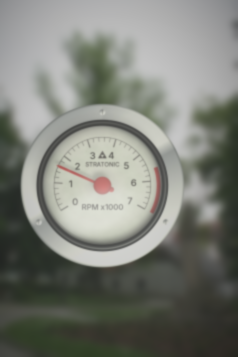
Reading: value=1600 unit=rpm
